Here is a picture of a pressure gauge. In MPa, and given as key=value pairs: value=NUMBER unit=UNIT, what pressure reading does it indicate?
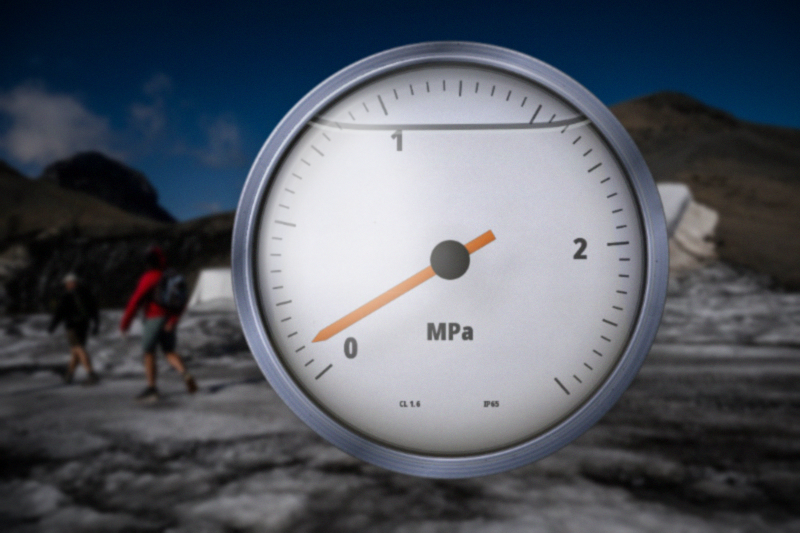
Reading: value=0.1 unit=MPa
